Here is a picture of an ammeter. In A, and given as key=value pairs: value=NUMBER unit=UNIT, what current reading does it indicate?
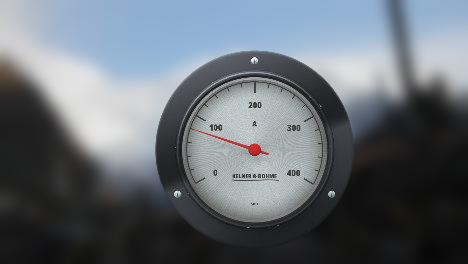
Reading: value=80 unit=A
